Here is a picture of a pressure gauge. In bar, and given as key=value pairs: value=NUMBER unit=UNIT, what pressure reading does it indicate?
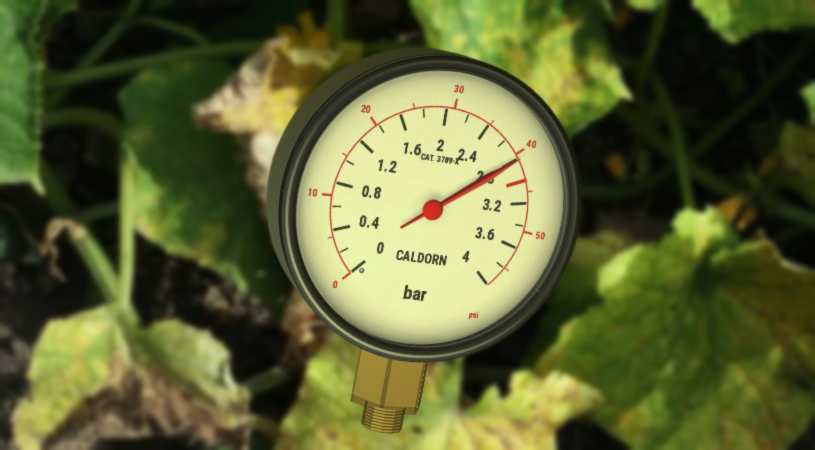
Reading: value=2.8 unit=bar
